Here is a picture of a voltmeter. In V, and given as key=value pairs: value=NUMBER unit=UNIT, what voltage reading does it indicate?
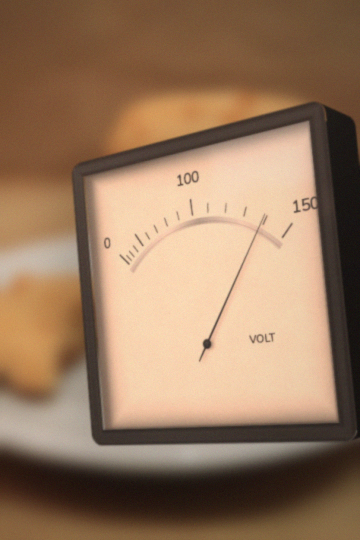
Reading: value=140 unit=V
